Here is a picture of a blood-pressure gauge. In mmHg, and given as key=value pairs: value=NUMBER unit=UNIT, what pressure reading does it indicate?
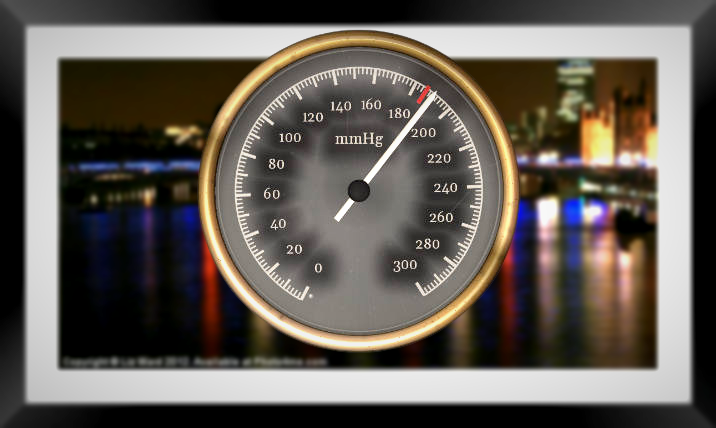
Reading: value=190 unit=mmHg
